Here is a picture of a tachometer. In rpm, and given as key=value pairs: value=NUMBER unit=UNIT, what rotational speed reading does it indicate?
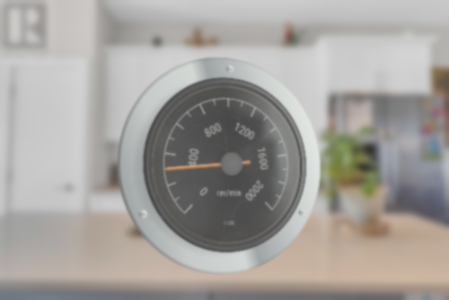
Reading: value=300 unit=rpm
